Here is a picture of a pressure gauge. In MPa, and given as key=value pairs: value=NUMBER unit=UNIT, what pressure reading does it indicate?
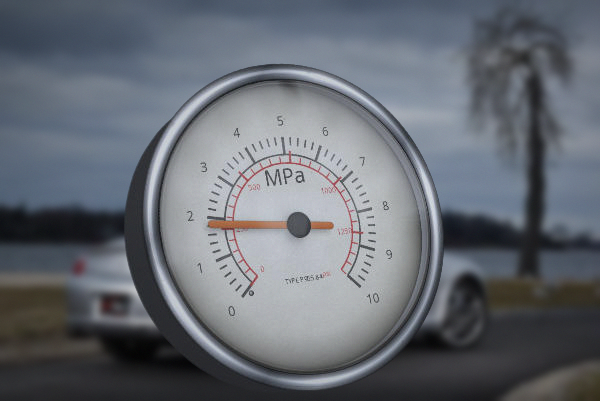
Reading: value=1.8 unit=MPa
